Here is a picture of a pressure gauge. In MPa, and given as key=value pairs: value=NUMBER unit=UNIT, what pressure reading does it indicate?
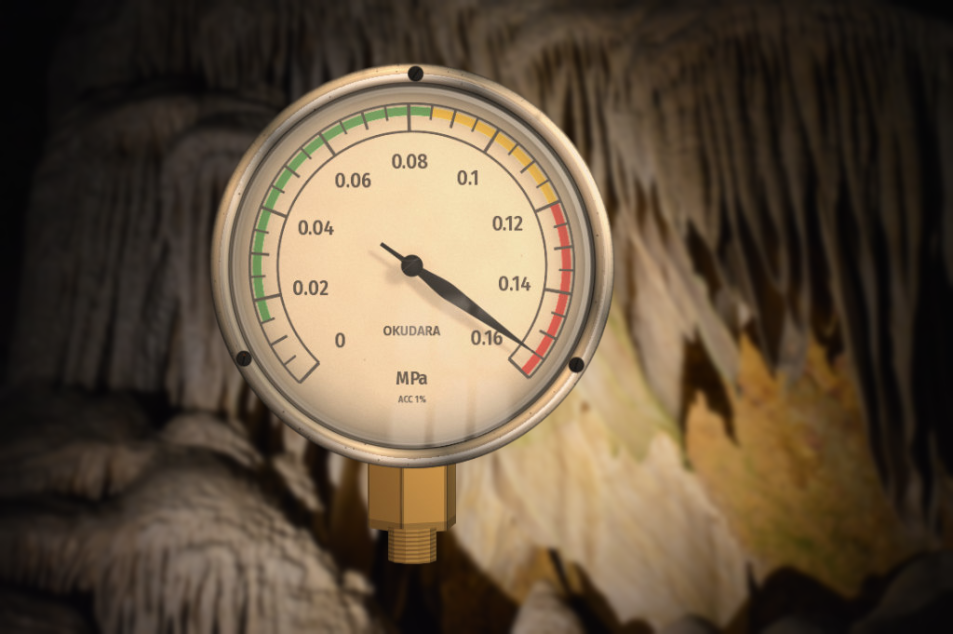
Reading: value=0.155 unit=MPa
